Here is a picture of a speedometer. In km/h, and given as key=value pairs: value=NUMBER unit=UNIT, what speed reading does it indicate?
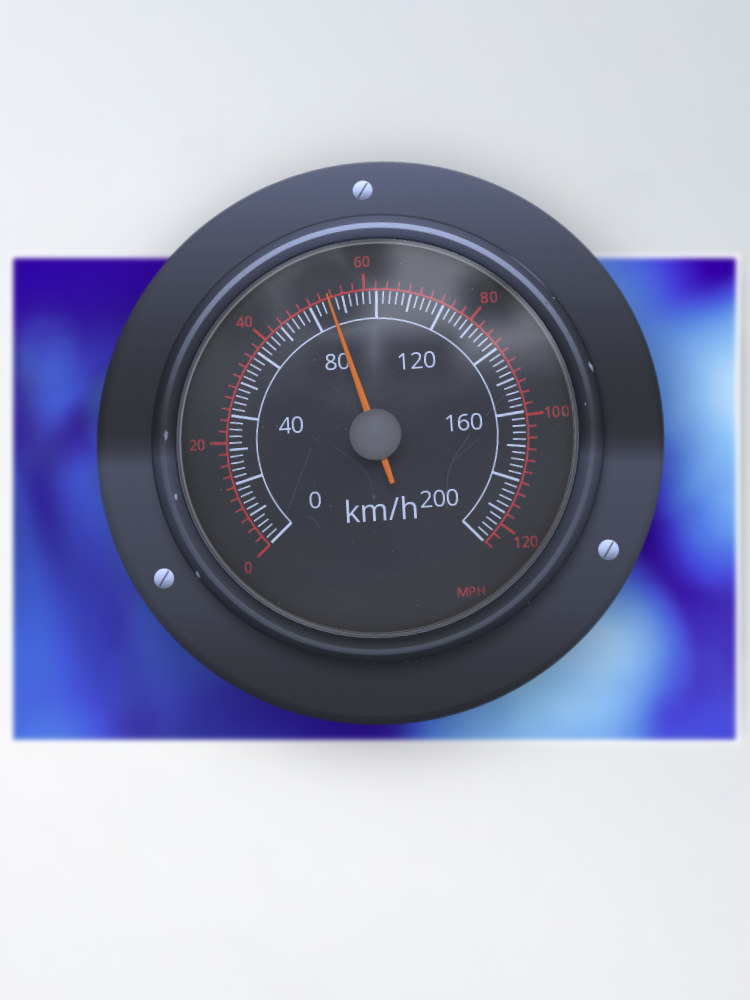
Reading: value=86 unit=km/h
